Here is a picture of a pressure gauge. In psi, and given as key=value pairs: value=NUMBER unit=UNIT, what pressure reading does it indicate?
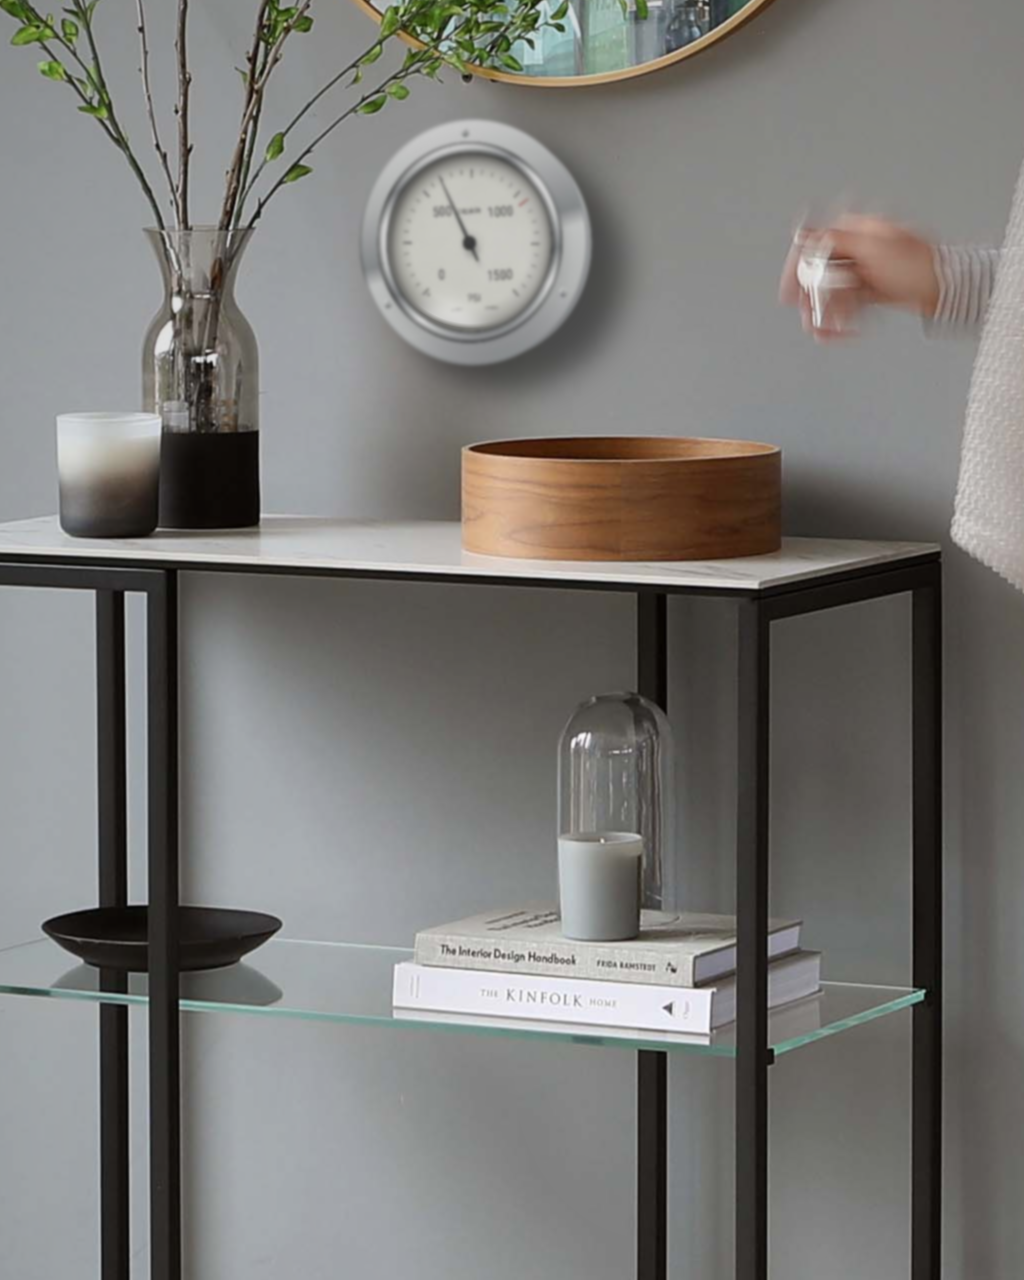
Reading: value=600 unit=psi
